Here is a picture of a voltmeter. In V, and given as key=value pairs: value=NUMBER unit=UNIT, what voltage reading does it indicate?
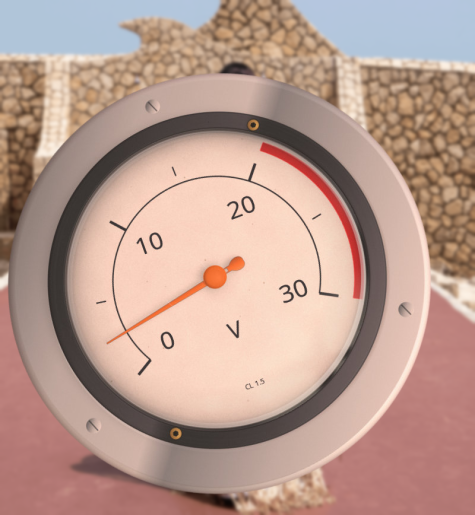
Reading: value=2.5 unit=V
